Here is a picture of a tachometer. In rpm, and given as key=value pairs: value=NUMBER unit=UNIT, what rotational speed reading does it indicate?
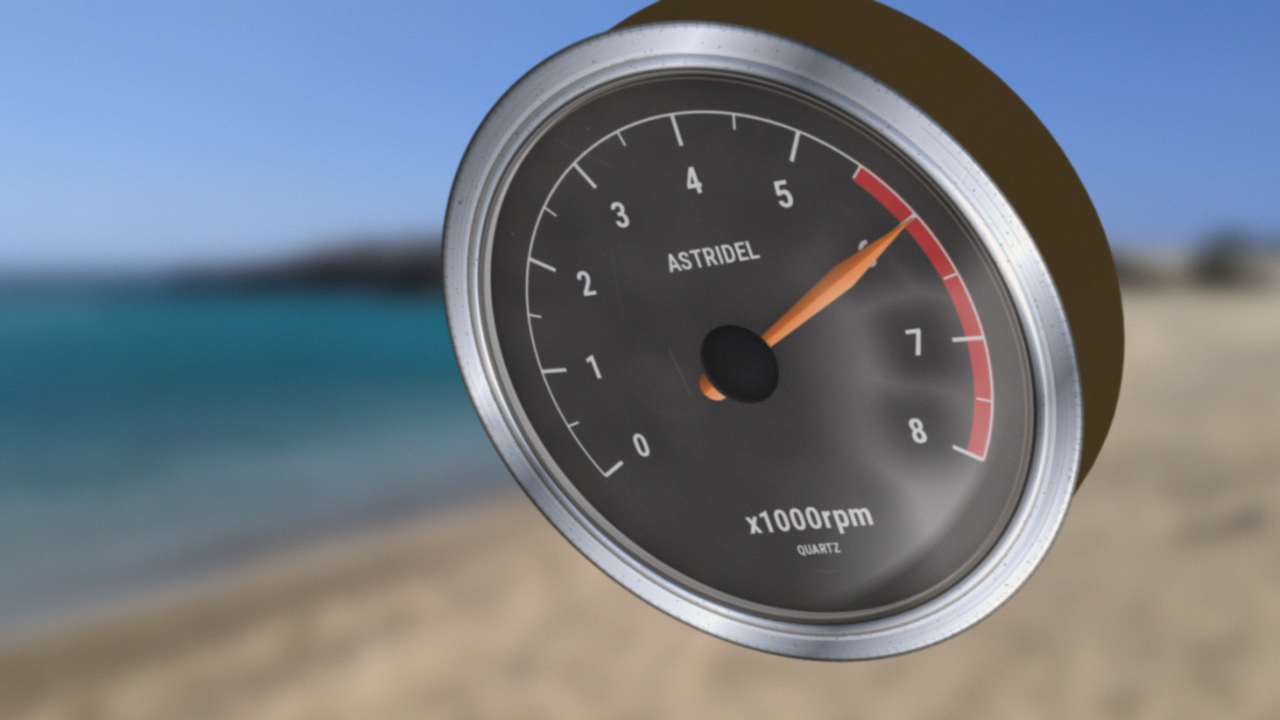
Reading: value=6000 unit=rpm
